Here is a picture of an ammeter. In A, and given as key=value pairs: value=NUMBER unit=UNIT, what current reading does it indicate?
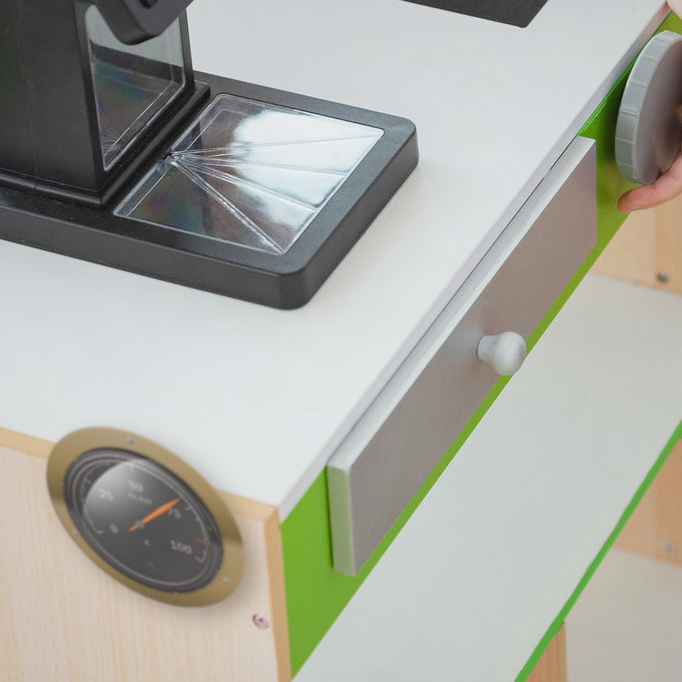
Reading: value=70 unit=A
